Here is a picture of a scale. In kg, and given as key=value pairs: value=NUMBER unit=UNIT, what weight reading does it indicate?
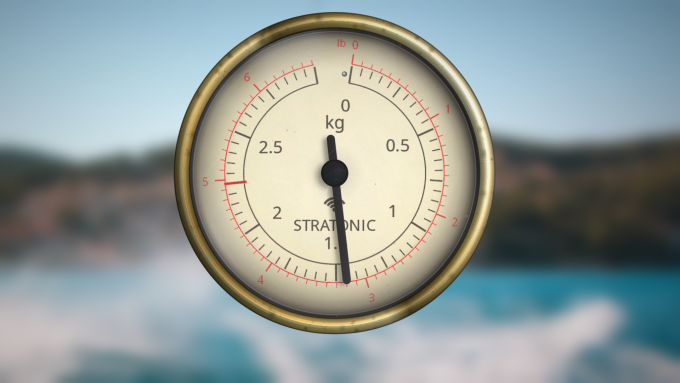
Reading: value=1.45 unit=kg
